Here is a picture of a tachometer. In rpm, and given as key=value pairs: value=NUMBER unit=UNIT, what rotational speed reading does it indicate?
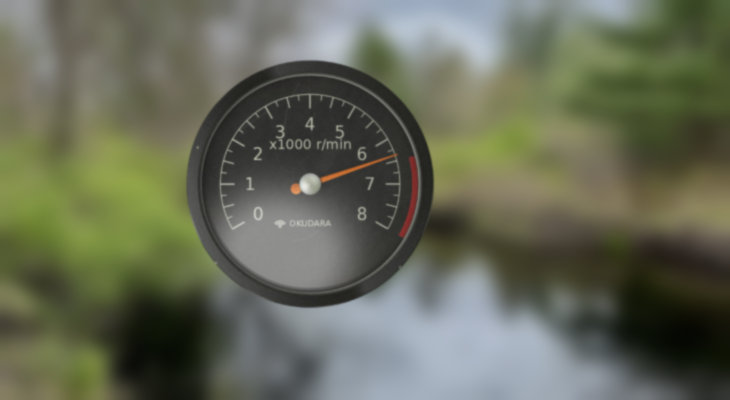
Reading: value=6375 unit=rpm
